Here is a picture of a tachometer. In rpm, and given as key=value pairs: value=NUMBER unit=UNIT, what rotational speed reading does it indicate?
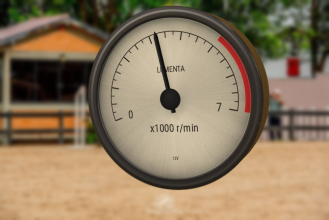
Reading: value=3250 unit=rpm
